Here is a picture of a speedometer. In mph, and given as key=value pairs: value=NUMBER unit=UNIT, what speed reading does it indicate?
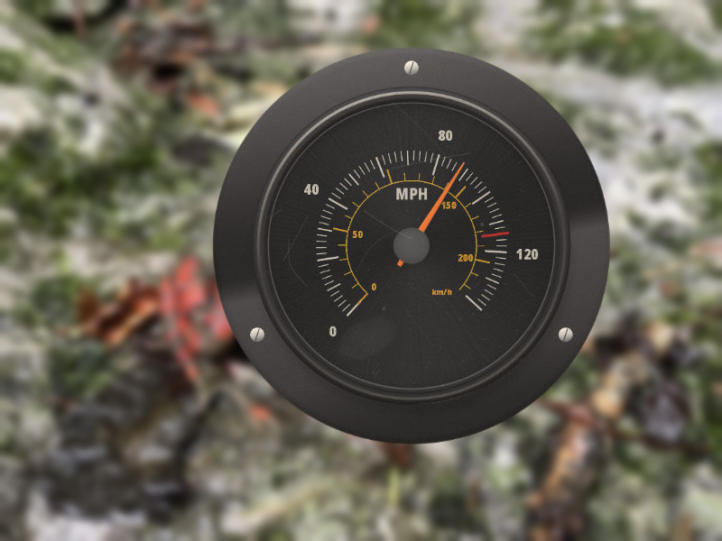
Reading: value=88 unit=mph
